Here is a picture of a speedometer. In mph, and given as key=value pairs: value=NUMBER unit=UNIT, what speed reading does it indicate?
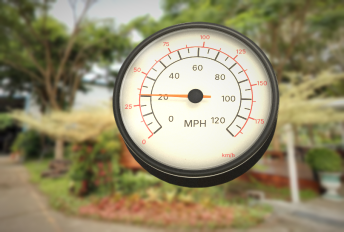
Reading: value=20 unit=mph
